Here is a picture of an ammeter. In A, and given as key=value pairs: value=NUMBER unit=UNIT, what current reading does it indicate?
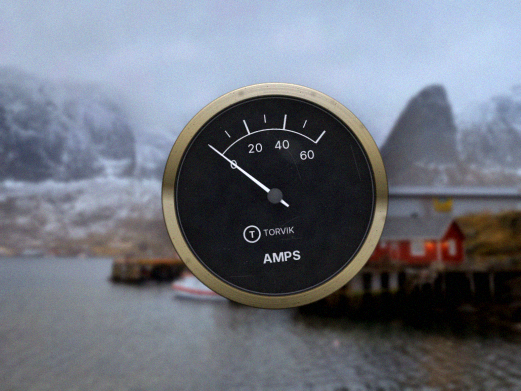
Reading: value=0 unit=A
